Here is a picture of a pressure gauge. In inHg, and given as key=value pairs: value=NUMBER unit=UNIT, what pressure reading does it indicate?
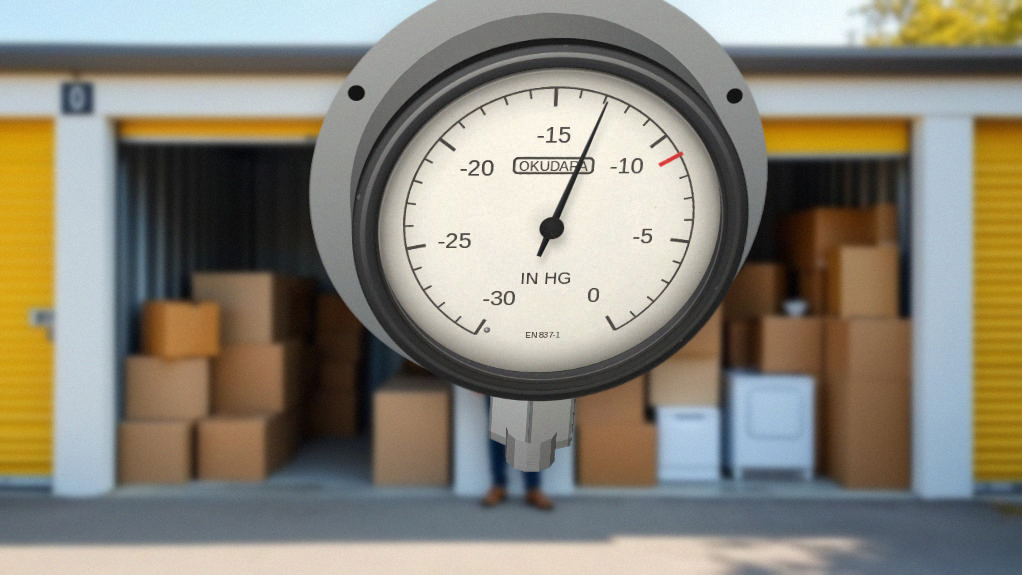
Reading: value=-13 unit=inHg
